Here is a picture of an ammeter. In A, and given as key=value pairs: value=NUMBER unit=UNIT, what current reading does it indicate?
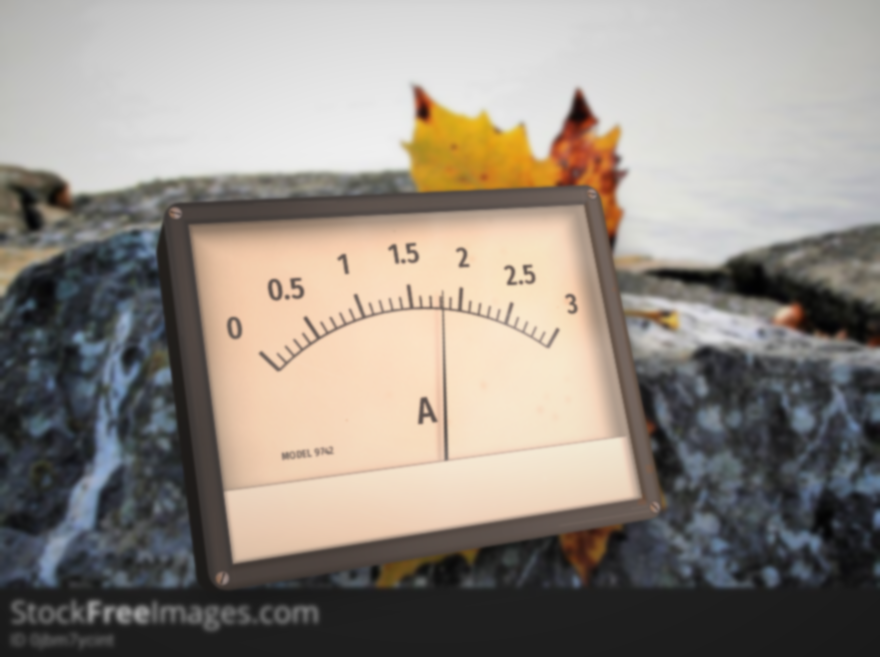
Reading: value=1.8 unit=A
